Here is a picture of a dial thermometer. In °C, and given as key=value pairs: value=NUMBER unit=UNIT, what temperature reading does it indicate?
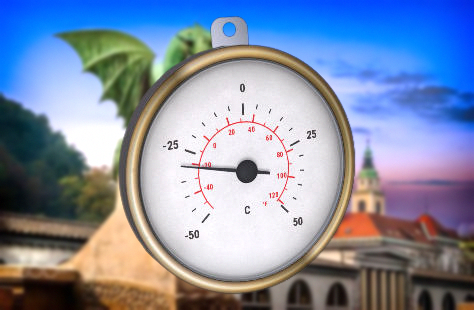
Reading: value=-30 unit=°C
